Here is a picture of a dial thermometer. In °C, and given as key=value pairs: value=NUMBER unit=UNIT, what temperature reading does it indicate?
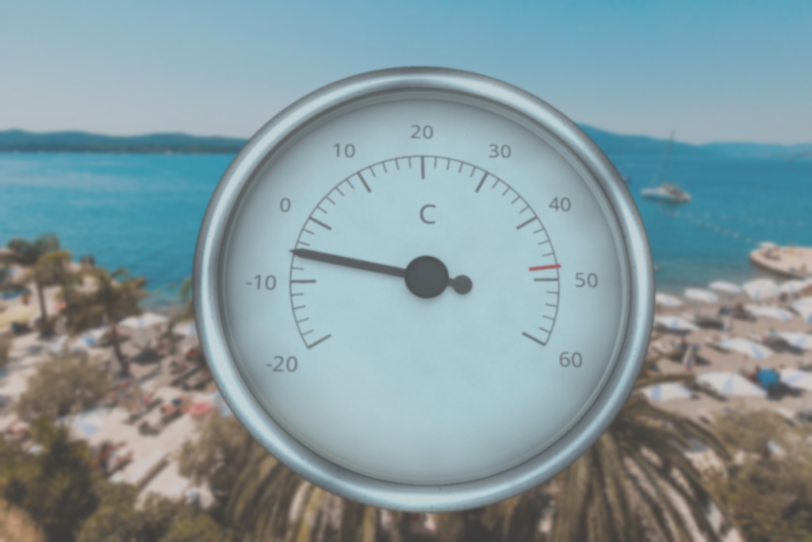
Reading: value=-6 unit=°C
